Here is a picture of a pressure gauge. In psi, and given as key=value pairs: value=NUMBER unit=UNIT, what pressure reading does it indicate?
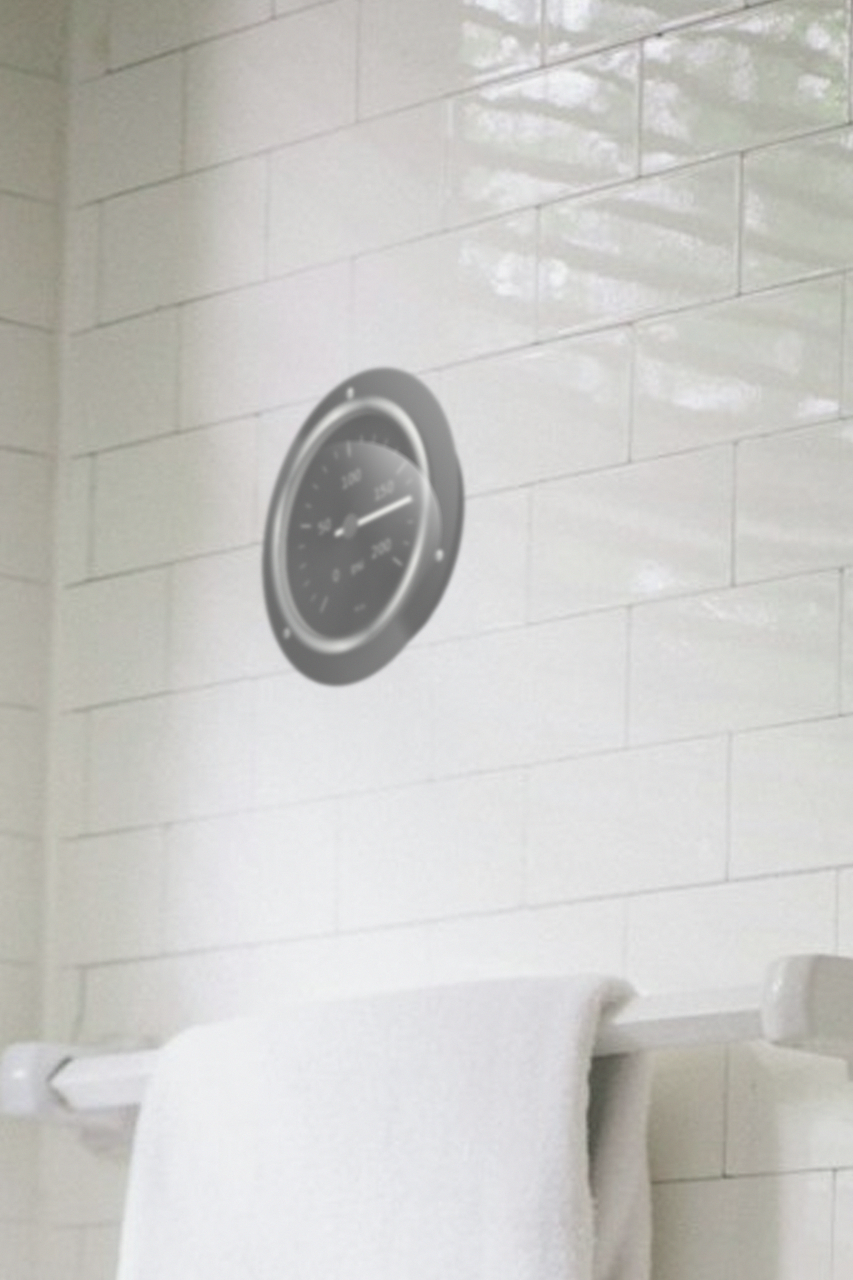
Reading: value=170 unit=psi
